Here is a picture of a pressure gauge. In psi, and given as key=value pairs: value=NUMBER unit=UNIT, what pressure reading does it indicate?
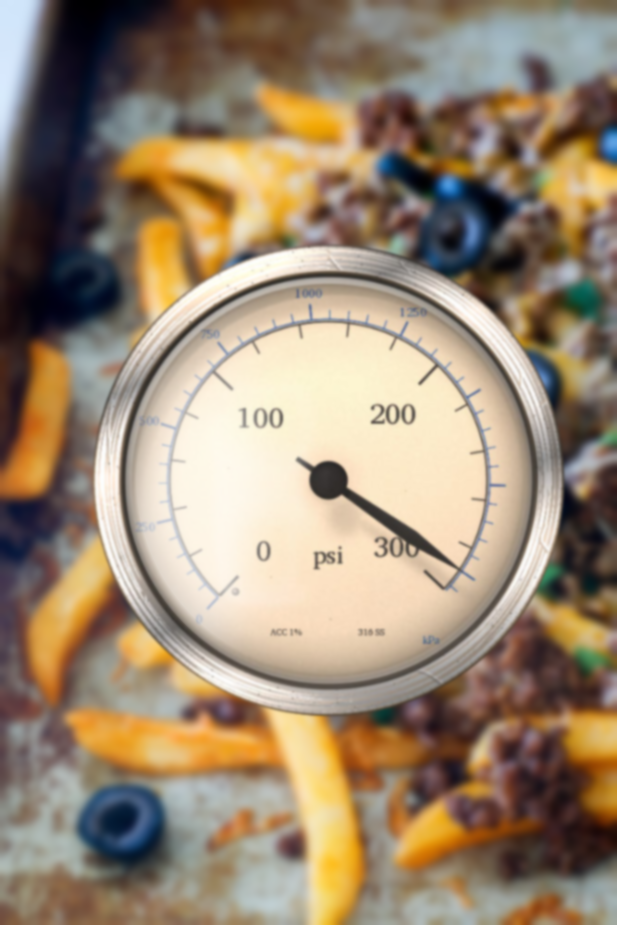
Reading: value=290 unit=psi
